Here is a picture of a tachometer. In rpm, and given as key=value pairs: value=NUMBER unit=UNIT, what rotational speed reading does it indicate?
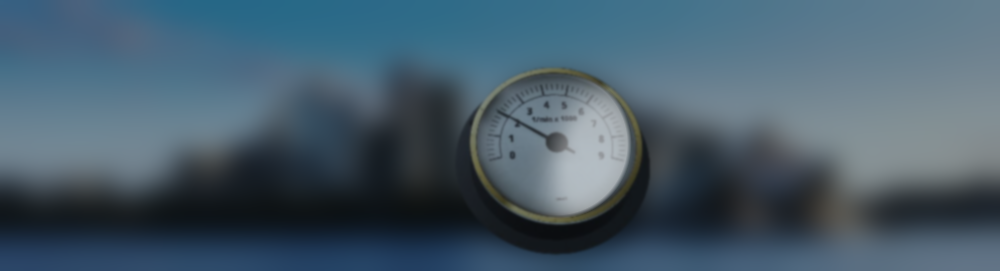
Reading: value=2000 unit=rpm
